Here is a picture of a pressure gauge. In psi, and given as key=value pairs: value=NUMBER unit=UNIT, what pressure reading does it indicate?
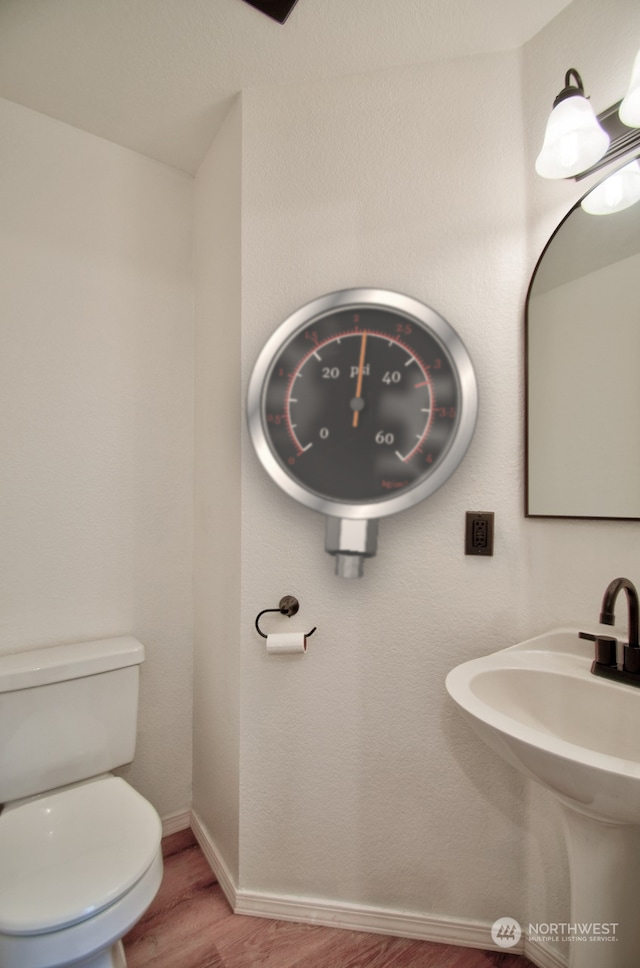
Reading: value=30 unit=psi
